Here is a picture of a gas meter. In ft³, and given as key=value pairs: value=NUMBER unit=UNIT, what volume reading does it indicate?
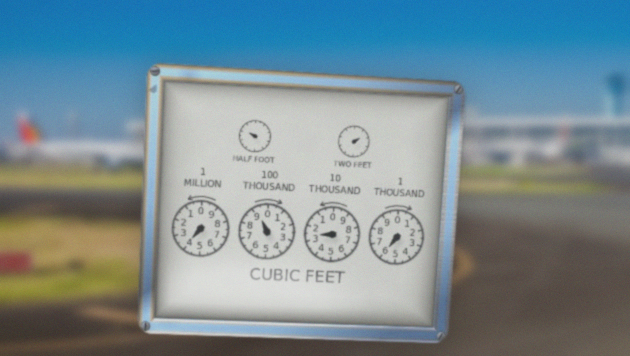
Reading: value=392600 unit=ft³
